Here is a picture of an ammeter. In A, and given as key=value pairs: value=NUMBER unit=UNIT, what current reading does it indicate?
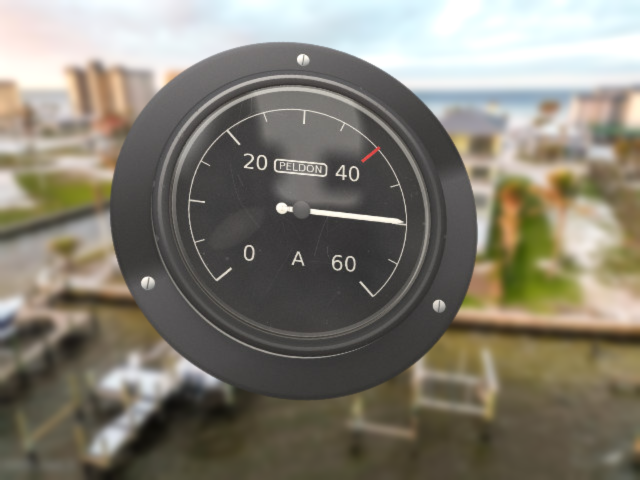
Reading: value=50 unit=A
